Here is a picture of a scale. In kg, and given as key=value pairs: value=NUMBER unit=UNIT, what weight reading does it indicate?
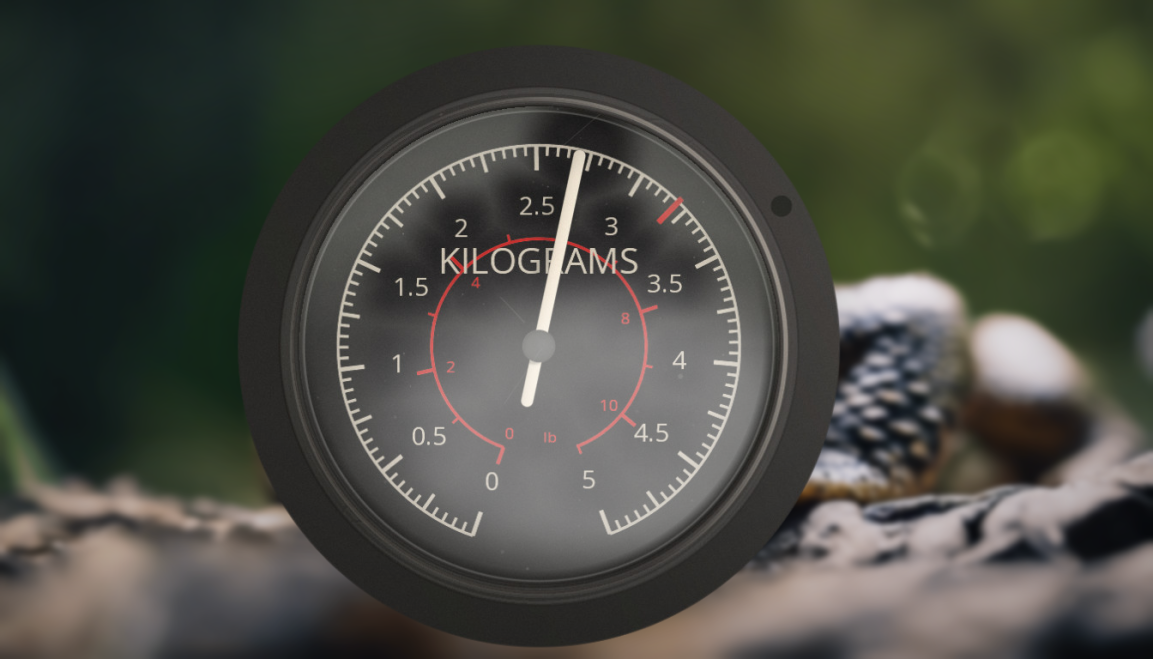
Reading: value=2.7 unit=kg
